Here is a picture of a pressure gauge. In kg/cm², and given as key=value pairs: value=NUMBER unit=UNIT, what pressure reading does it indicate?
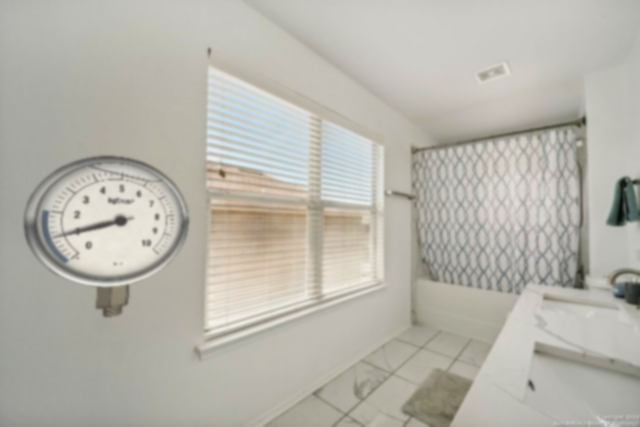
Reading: value=1 unit=kg/cm²
